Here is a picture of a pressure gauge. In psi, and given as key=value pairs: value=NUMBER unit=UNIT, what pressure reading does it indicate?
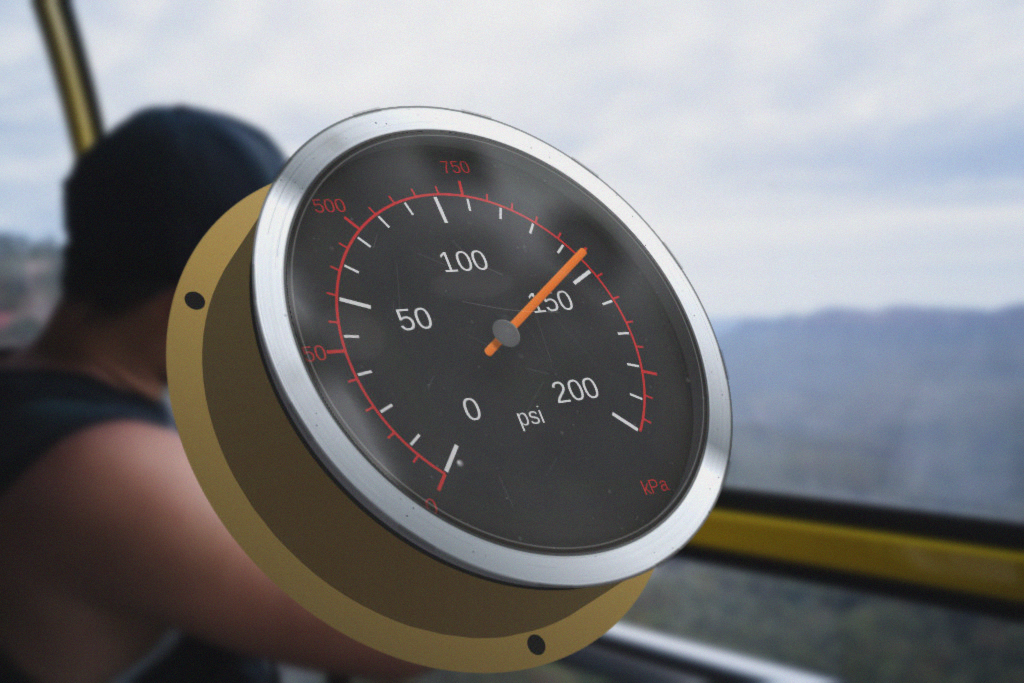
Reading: value=145 unit=psi
